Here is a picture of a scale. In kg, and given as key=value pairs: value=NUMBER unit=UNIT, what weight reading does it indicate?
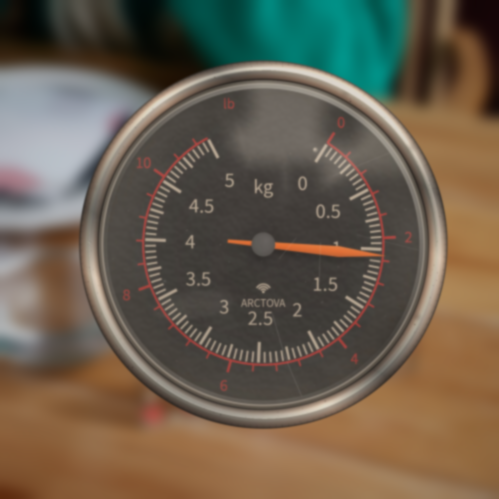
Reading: value=1.05 unit=kg
